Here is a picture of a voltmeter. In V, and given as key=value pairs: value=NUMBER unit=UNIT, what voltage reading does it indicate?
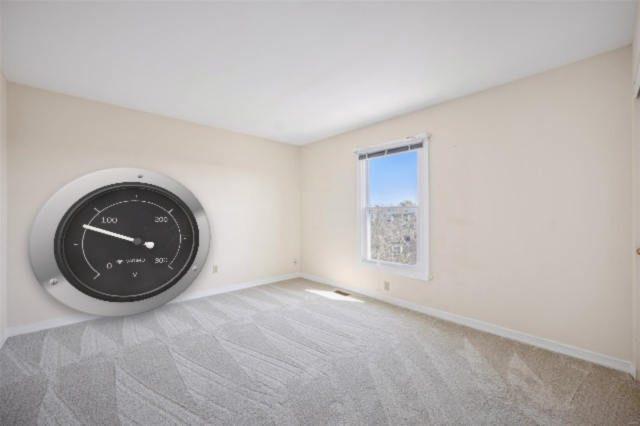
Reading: value=75 unit=V
